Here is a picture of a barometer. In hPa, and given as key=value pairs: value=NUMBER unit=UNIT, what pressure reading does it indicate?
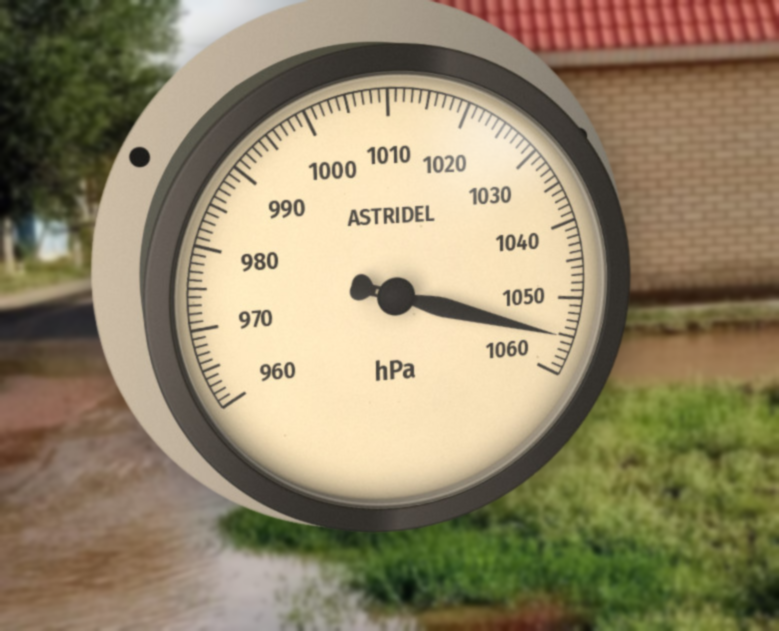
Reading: value=1055 unit=hPa
